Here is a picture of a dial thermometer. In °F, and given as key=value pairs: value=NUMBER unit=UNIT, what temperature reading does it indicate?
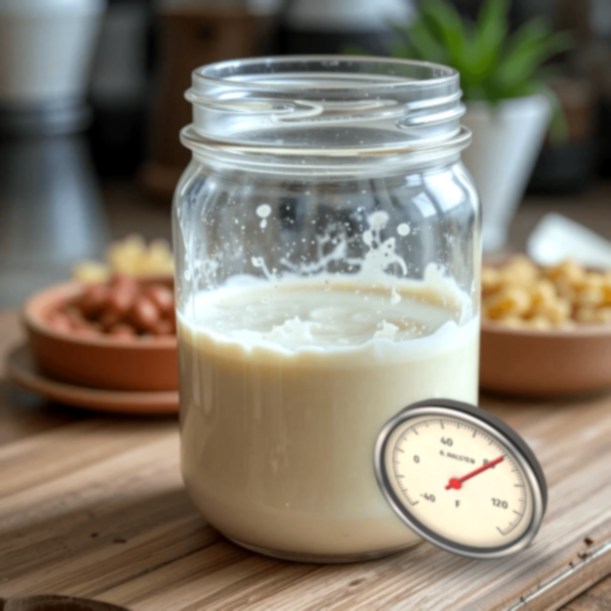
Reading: value=80 unit=°F
